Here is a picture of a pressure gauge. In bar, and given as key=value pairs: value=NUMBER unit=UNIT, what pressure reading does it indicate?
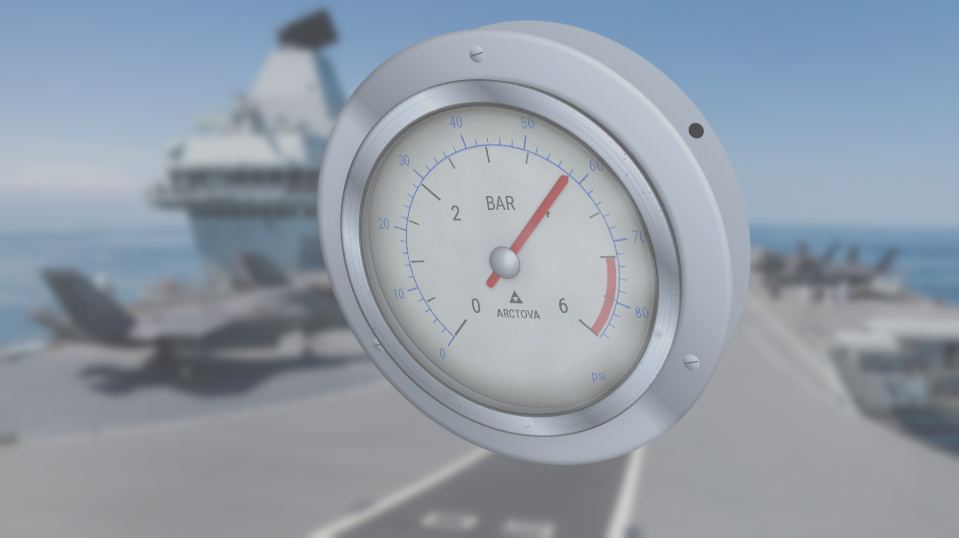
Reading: value=4 unit=bar
